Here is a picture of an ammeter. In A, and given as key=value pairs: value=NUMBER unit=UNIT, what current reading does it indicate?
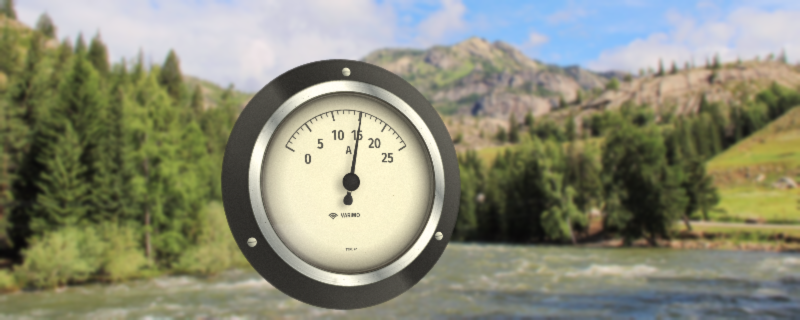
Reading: value=15 unit=A
